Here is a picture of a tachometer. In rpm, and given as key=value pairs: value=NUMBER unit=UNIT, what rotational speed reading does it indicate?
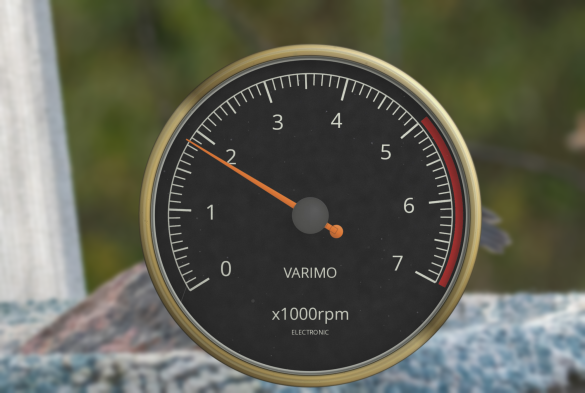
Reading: value=1850 unit=rpm
